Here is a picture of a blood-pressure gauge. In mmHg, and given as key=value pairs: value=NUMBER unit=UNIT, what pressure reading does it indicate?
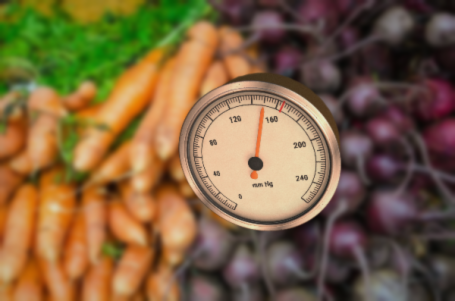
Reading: value=150 unit=mmHg
